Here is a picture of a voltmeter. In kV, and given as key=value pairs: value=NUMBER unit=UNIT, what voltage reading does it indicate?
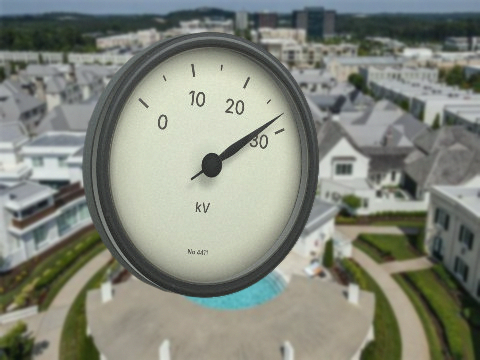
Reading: value=27.5 unit=kV
